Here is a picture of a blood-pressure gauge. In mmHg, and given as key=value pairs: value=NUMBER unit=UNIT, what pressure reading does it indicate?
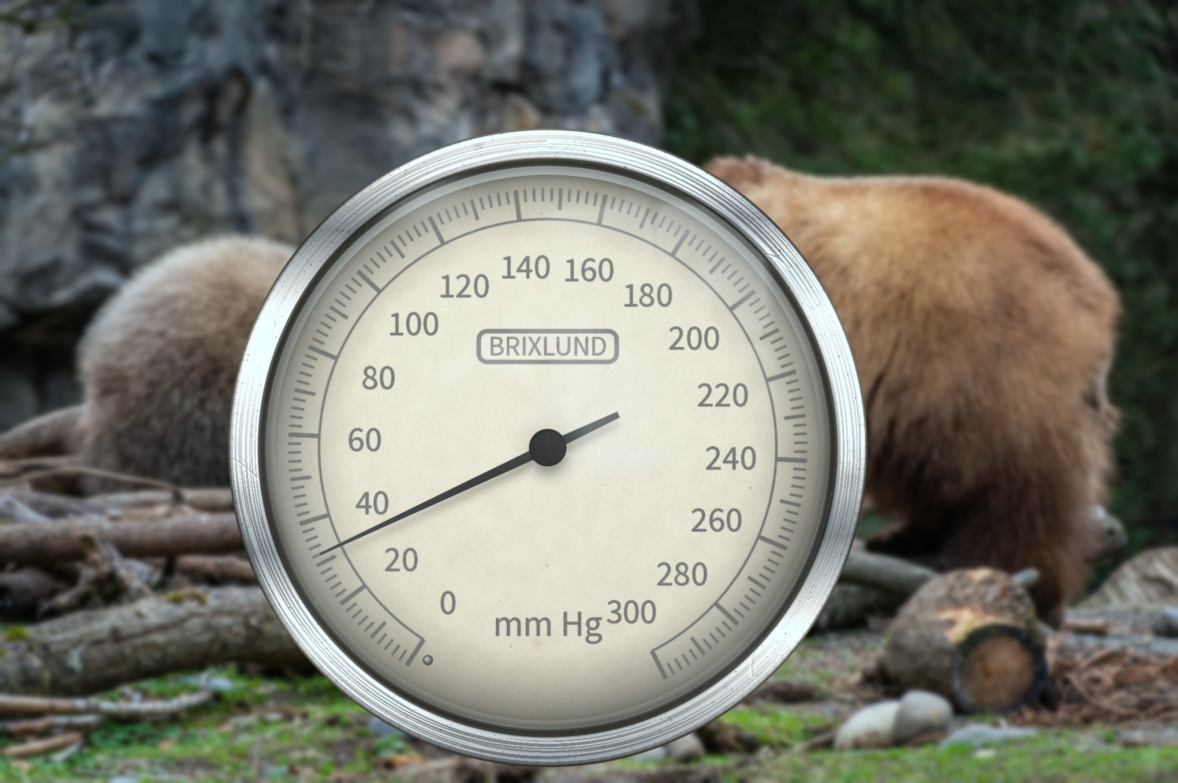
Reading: value=32 unit=mmHg
